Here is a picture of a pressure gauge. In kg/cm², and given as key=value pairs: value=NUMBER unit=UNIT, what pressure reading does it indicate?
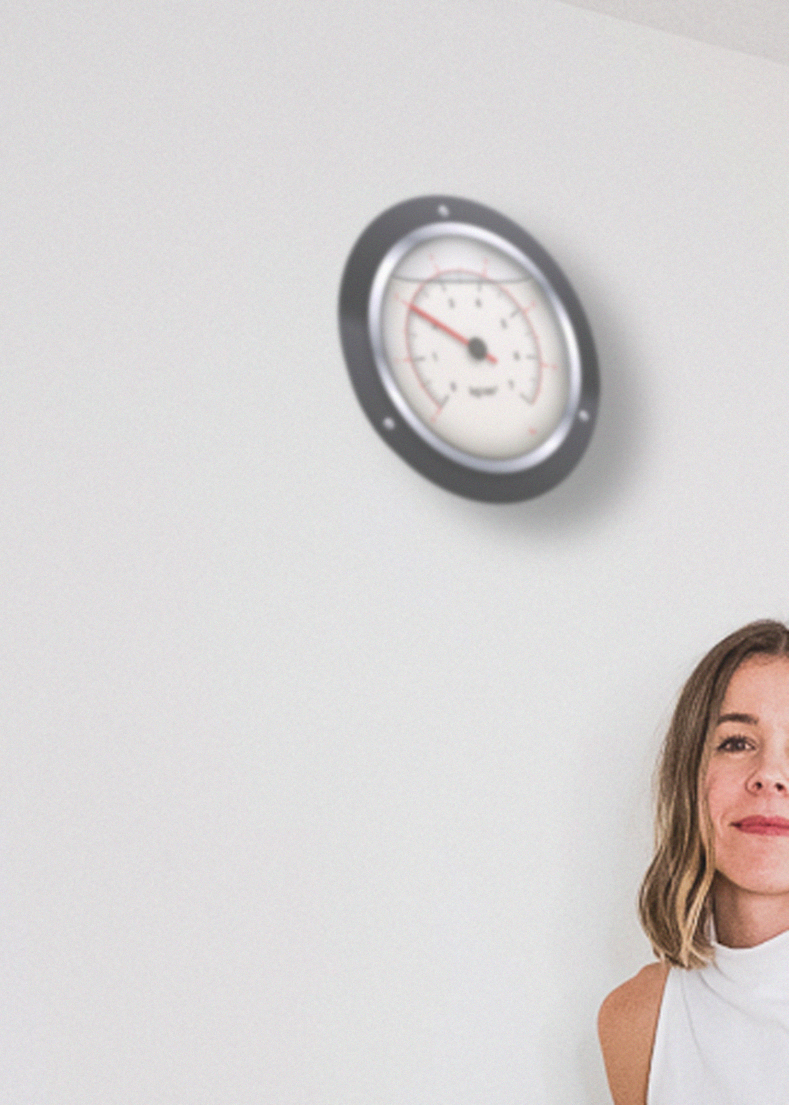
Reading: value=2 unit=kg/cm²
